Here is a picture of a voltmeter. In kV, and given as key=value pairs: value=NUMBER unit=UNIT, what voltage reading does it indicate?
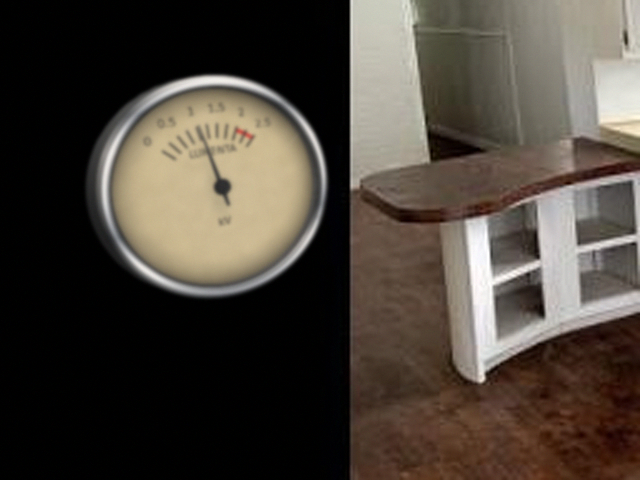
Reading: value=1 unit=kV
